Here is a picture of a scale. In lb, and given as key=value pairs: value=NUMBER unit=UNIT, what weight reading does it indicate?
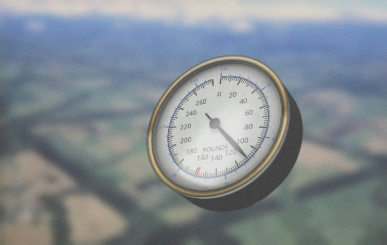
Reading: value=110 unit=lb
